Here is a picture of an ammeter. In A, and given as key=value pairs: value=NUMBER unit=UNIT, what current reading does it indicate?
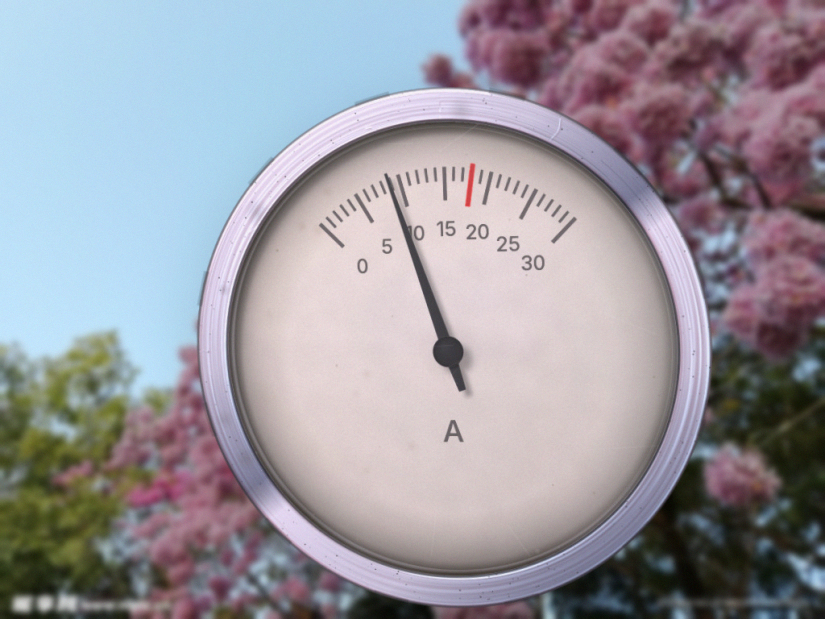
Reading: value=9 unit=A
